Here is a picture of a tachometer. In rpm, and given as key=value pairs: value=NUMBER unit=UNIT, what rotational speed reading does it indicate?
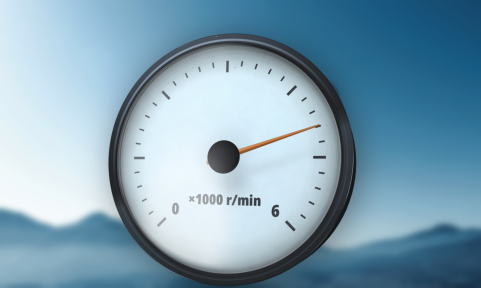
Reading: value=4600 unit=rpm
